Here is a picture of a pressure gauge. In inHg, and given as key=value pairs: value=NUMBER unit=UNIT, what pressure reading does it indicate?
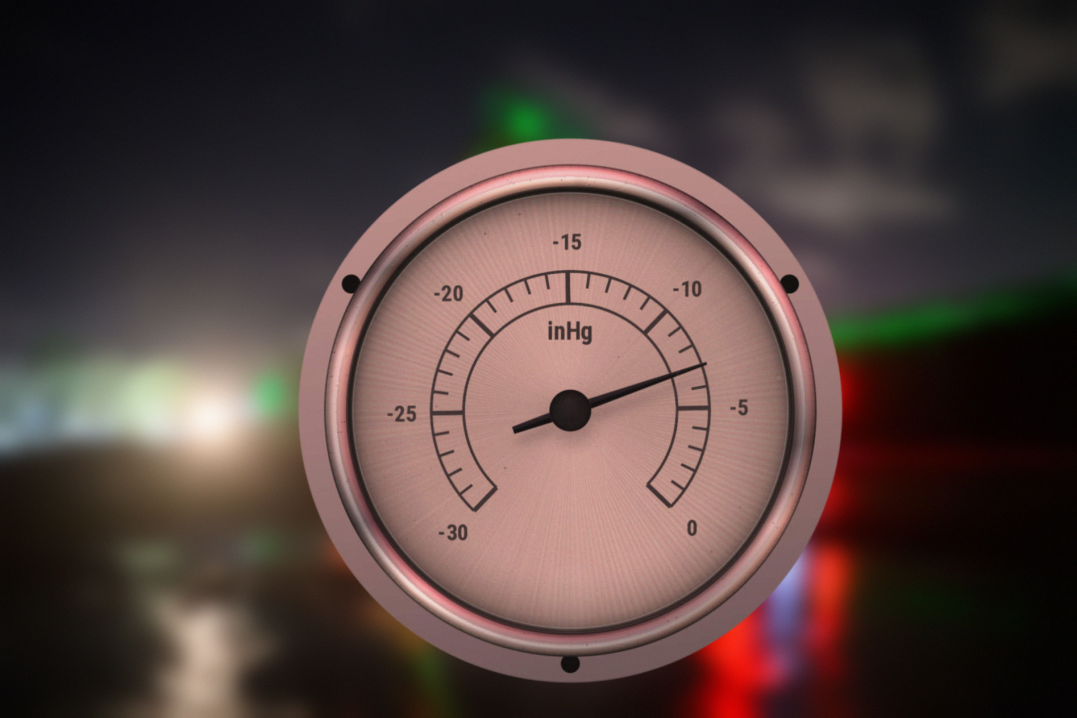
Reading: value=-7 unit=inHg
